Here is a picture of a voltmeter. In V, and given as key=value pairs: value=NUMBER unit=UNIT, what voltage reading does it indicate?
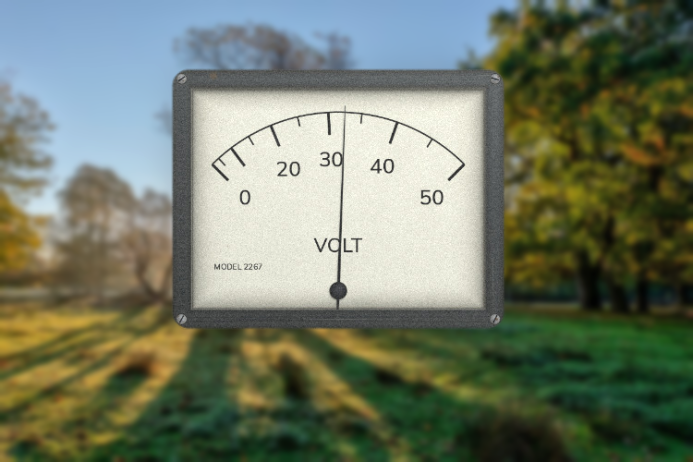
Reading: value=32.5 unit=V
